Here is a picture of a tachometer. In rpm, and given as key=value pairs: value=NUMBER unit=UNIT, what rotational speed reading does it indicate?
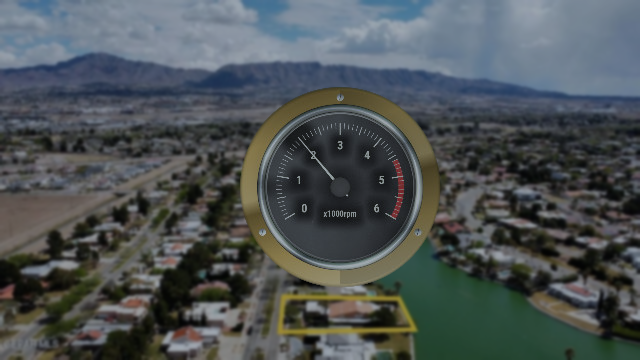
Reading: value=2000 unit=rpm
